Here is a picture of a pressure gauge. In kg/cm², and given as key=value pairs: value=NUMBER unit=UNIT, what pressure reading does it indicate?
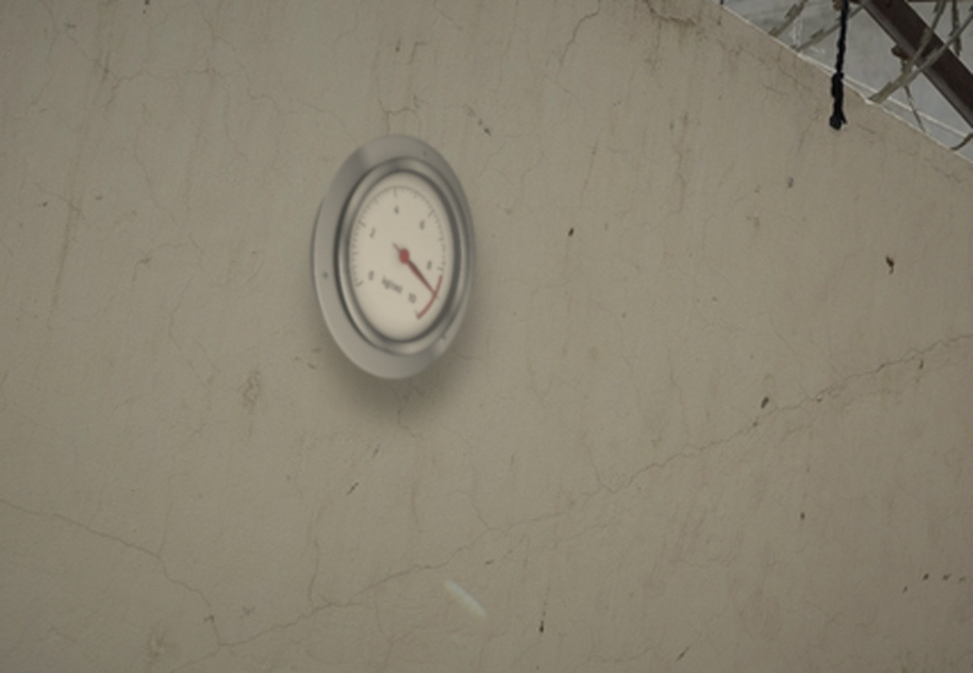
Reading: value=9 unit=kg/cm²
